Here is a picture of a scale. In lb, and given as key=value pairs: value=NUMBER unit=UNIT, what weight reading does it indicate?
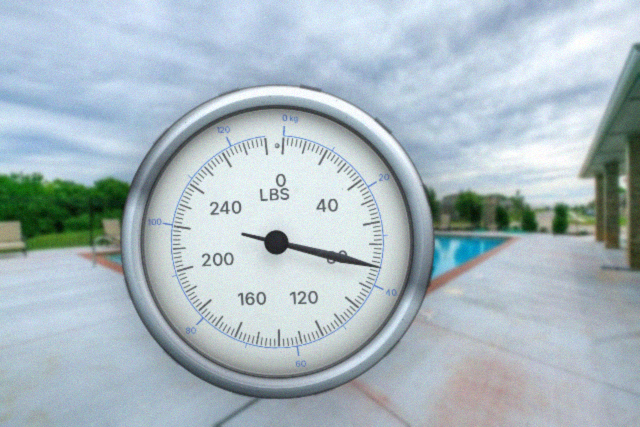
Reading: value=80 unit=lb
